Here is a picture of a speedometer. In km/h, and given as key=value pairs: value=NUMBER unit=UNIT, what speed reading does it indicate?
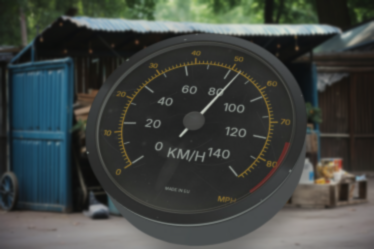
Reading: value=85 unit=km/h
